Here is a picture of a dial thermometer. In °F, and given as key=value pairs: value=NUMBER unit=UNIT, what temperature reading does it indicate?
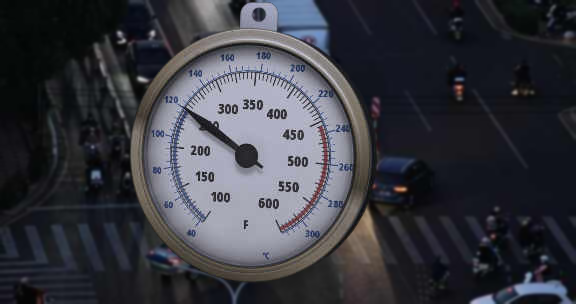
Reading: value=250 unit=°F
